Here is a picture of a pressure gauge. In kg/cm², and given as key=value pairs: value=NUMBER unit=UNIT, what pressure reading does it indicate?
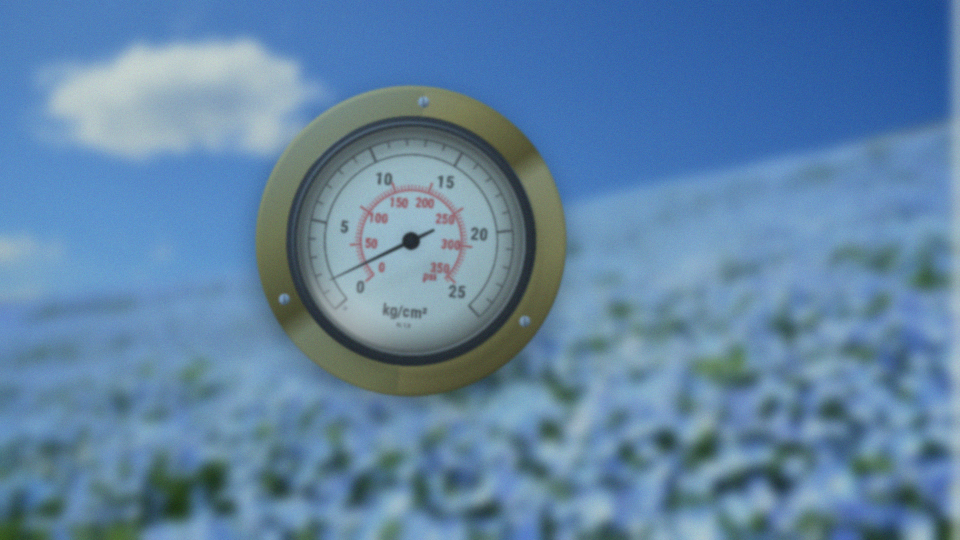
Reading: value=1.5 unit=kg/cm²
